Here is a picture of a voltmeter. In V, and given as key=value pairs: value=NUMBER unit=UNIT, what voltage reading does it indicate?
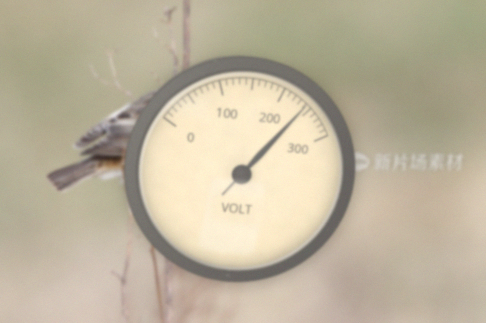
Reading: value=240 unit=V
